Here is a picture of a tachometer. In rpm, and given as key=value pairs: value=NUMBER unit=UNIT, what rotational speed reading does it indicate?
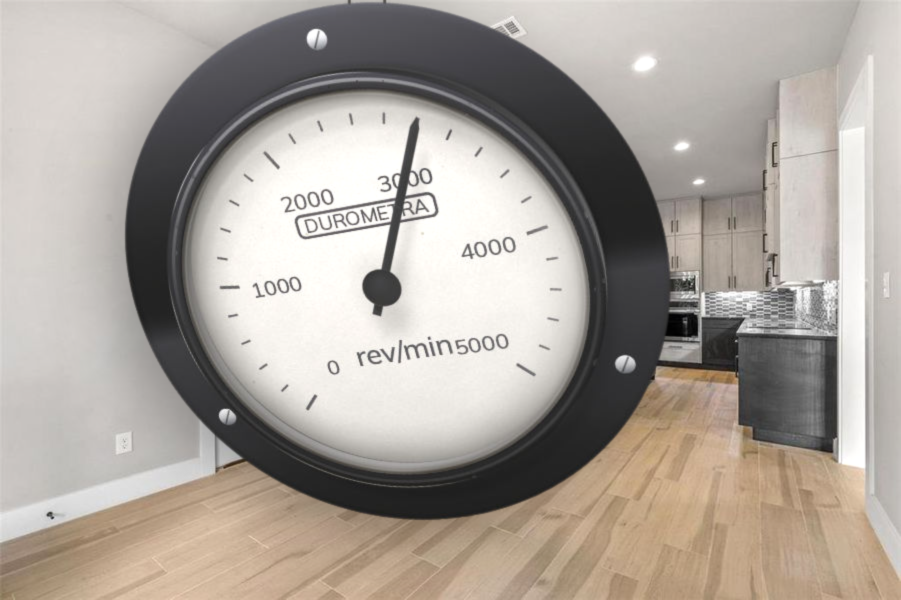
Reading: value=3000 unit=rpm
